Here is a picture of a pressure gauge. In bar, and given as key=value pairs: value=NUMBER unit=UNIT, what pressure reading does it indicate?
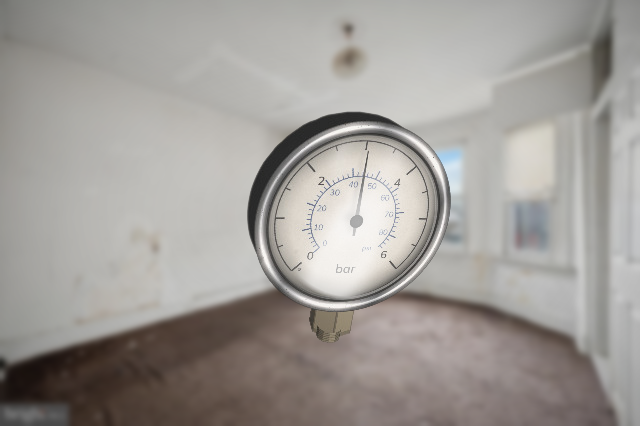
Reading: value=3 unit=bar
